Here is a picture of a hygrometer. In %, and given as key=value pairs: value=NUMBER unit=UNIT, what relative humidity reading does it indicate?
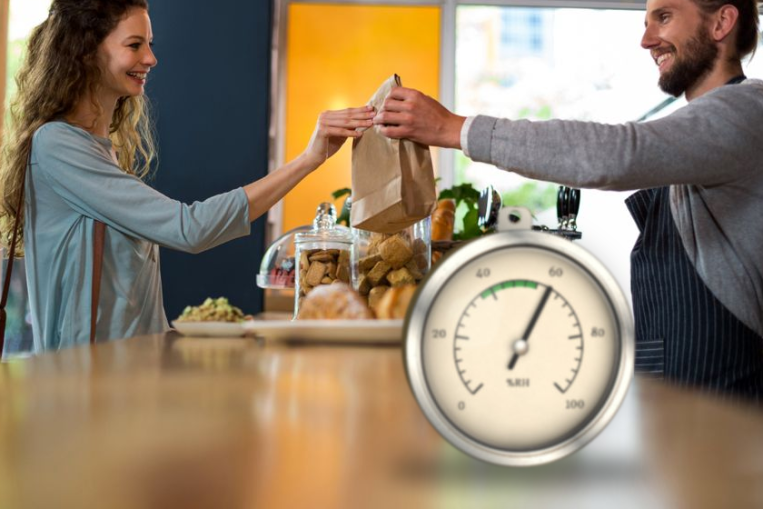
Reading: value=60 unit=%
